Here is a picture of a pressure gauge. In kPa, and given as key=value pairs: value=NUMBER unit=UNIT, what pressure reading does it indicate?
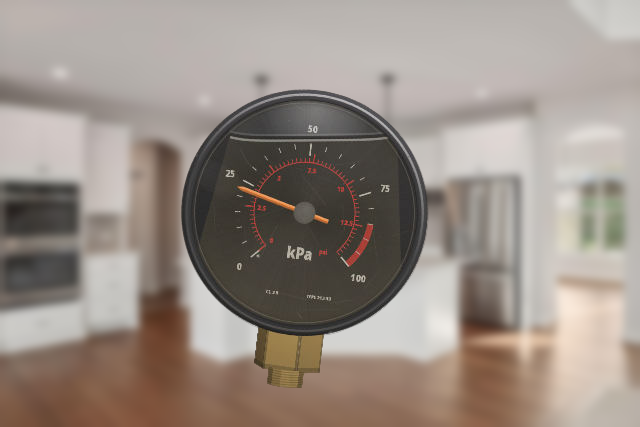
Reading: value=22.5 unit=kPa
